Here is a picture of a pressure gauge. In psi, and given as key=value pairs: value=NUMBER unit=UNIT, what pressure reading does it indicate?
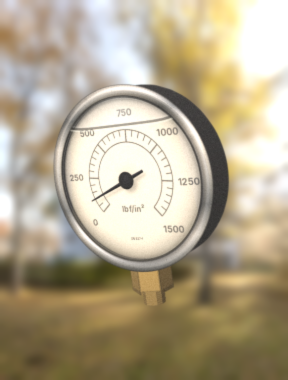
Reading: value=100 unit=psi
